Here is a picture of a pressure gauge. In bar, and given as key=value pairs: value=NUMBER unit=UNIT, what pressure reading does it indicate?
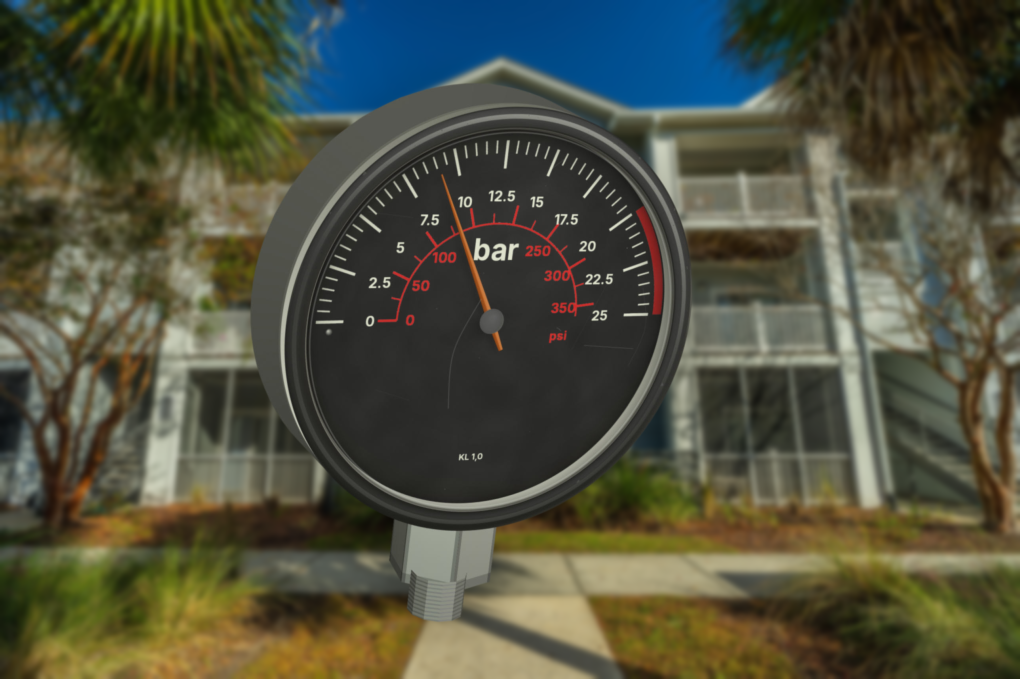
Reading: value=9 unit=bar
